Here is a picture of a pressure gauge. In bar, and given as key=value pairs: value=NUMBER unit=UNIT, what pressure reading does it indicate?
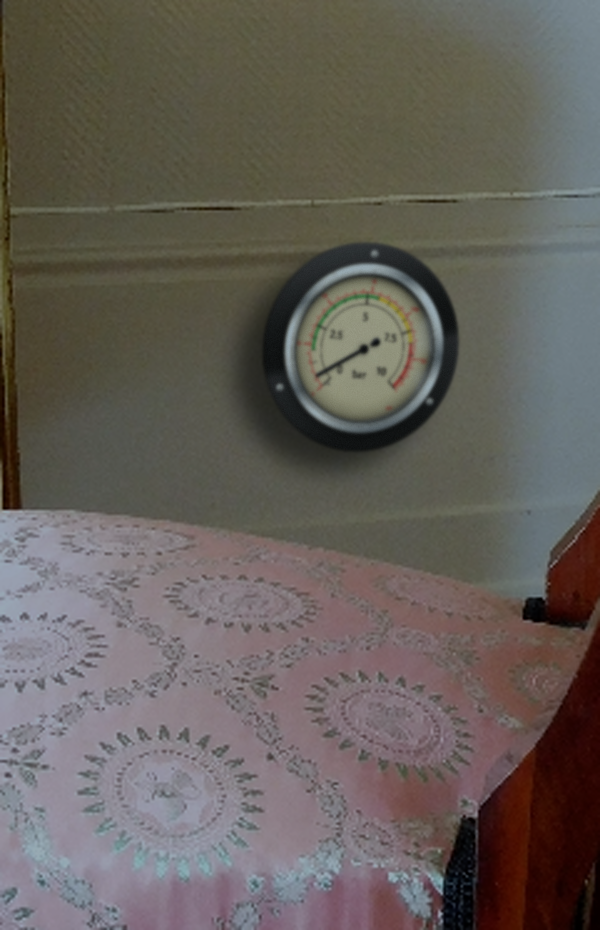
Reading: value=0.5 unit=bar
